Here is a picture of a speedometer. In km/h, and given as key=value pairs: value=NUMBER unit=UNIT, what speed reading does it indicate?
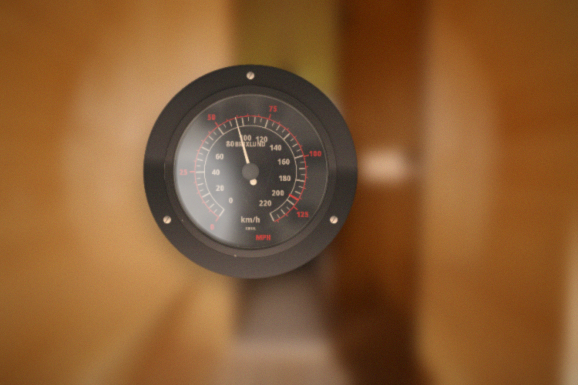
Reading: value=95 unit=km/h
